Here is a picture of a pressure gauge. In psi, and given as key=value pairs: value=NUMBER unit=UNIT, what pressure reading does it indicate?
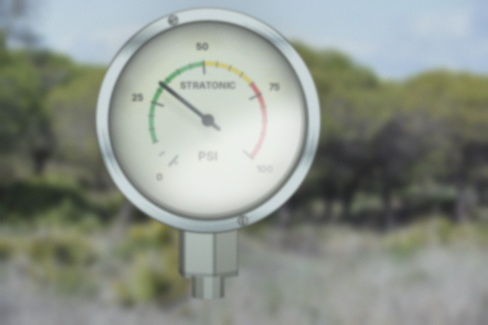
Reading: value=32.5 unit=psi
